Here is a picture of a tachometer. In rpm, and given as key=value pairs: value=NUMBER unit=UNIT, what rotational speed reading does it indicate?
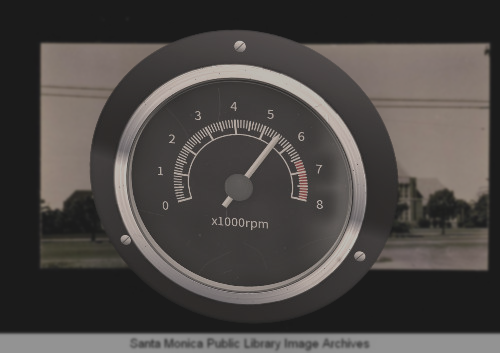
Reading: value=5500 unit=rpm
